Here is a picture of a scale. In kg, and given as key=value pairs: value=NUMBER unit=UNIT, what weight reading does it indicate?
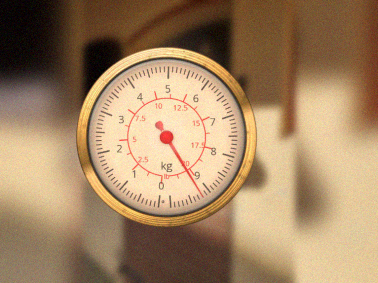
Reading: value=9.2 unit=kg
